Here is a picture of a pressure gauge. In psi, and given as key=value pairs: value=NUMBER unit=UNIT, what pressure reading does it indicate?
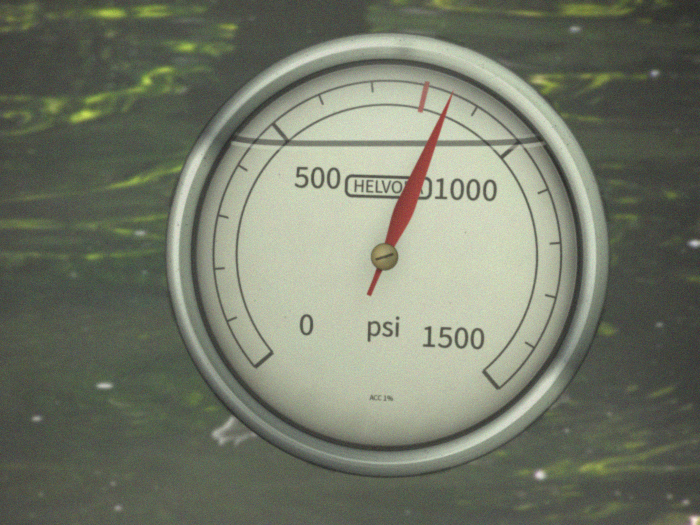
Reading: value=850 unit=psi
